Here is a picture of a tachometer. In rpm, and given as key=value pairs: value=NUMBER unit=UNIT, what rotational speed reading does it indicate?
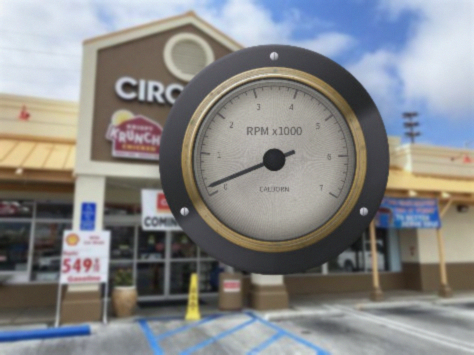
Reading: value=200 unit=rpm
